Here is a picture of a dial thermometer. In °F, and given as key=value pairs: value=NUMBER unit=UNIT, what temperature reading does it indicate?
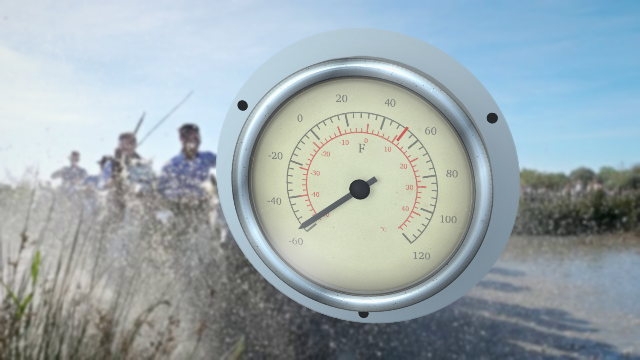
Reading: value=-56 unit=°F
